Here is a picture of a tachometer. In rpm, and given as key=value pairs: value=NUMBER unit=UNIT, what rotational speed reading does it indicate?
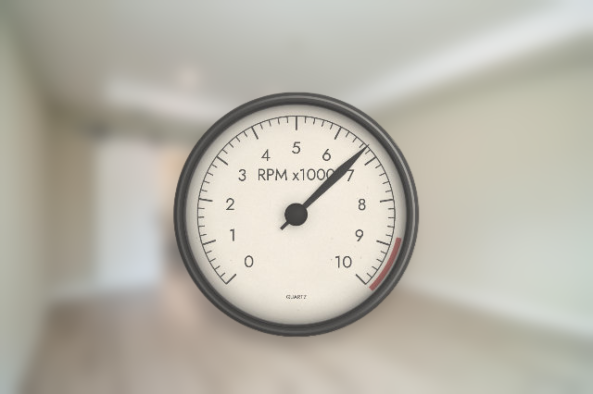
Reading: value=6700 unit=rpm
